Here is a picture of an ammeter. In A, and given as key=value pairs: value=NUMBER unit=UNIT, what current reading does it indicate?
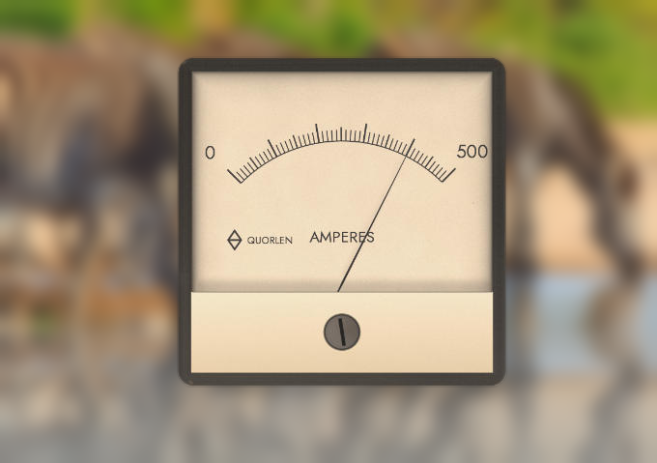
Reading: value=400 unit=A
